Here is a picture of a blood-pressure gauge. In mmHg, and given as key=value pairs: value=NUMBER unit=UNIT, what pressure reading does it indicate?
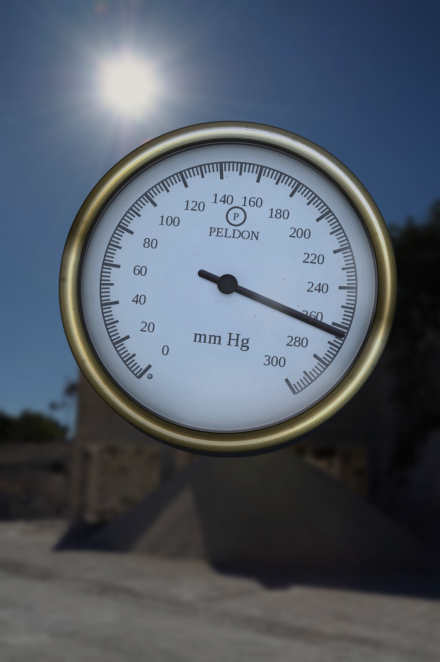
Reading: value=264 unit=mmHg
